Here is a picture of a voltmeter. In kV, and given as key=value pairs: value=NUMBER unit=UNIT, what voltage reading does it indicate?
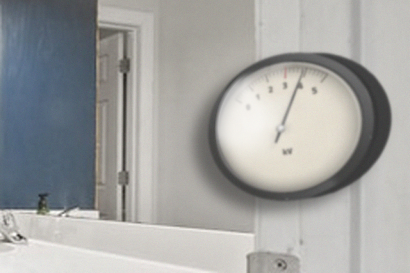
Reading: value=4 unit=kV
